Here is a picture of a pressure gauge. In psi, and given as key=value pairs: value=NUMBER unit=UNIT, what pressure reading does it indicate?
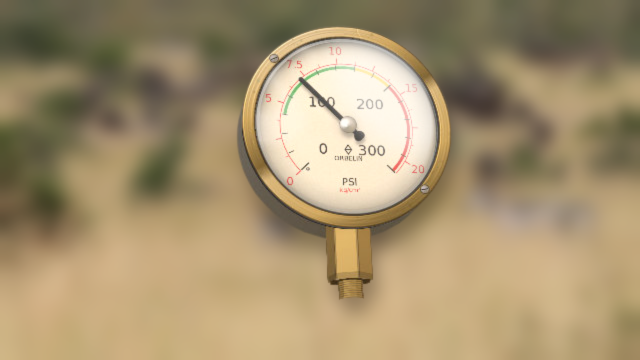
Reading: value=100 unit=psi
